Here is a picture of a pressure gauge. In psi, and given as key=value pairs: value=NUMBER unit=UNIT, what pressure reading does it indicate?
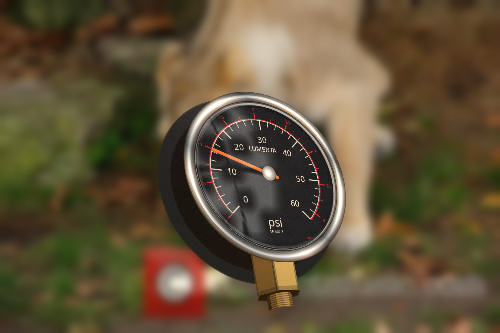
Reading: value=14 unit=psi
